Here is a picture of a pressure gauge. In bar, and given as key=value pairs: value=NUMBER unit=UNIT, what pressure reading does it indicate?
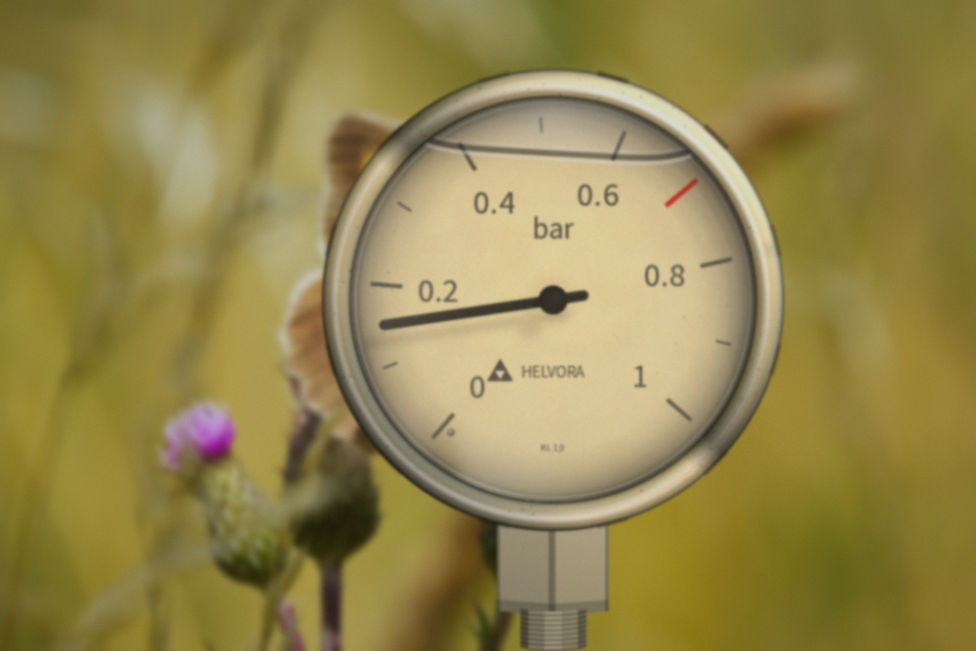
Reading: value=0.15 unit=bar
